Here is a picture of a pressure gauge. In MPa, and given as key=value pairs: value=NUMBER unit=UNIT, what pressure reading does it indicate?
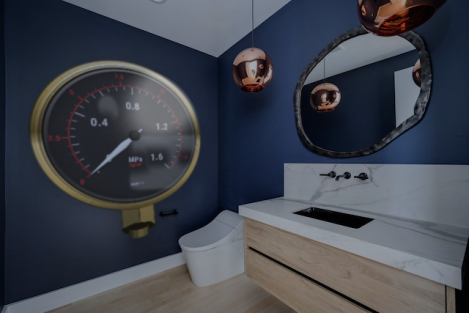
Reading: value=0 unit=MPa
